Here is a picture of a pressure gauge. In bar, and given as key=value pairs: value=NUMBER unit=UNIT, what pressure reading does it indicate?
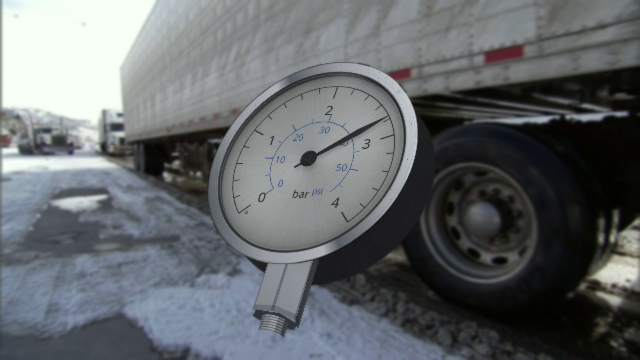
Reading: value=2.8 unit=bar
